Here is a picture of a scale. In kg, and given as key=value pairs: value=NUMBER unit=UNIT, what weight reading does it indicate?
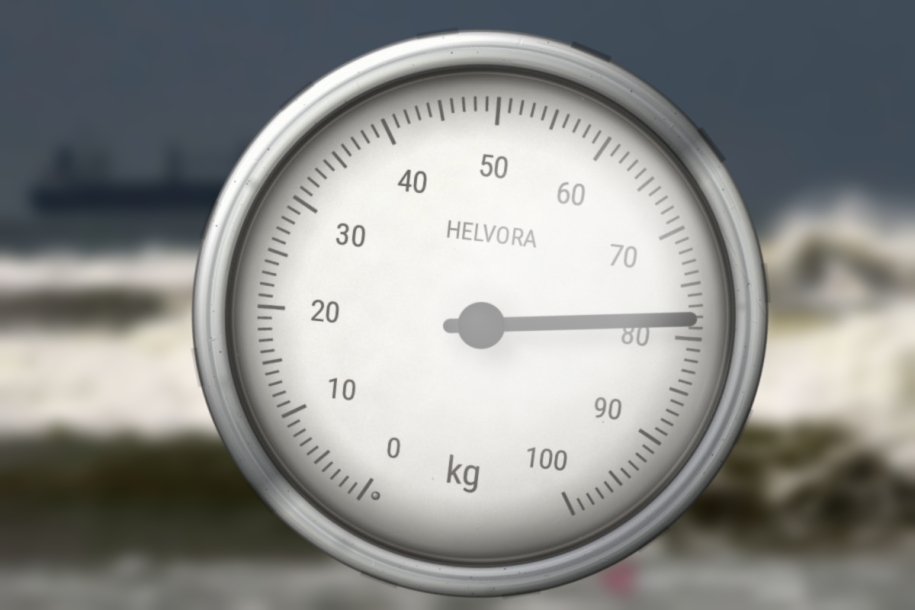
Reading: value=78 unit=kg
